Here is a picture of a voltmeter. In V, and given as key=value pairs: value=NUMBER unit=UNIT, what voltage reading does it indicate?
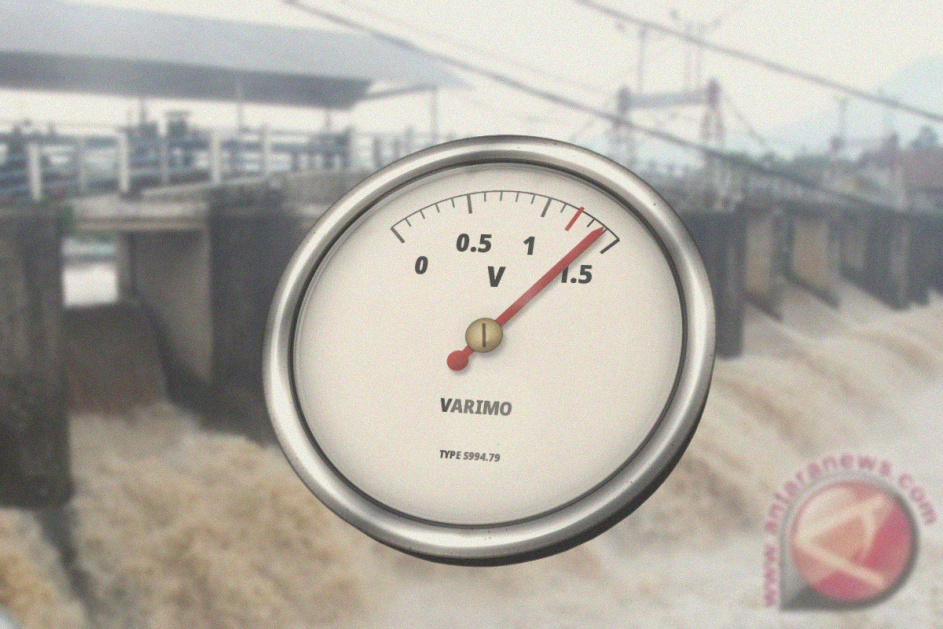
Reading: value=1.4 unit=V
